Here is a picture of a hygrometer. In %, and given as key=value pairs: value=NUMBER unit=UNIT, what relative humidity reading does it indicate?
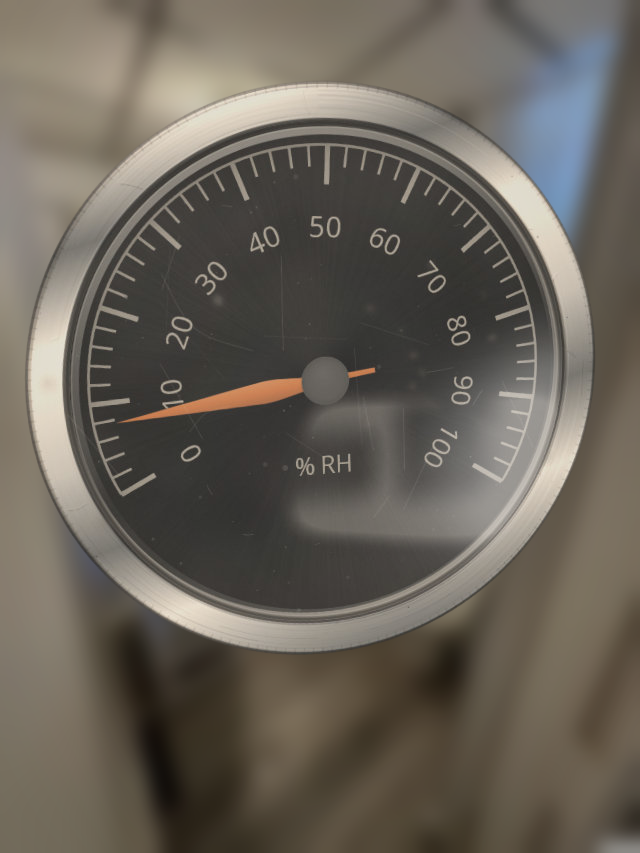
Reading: value=8 unit=%
